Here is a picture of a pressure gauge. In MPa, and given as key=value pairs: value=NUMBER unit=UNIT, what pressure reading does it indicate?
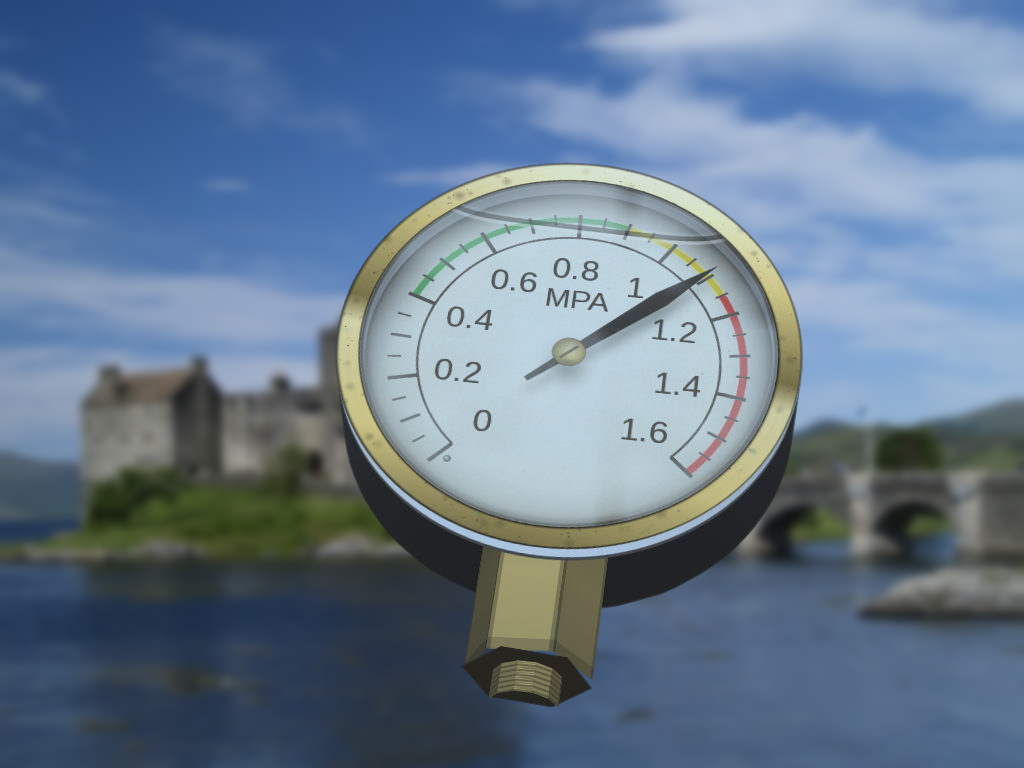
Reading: value=1.1 unit=MPa
